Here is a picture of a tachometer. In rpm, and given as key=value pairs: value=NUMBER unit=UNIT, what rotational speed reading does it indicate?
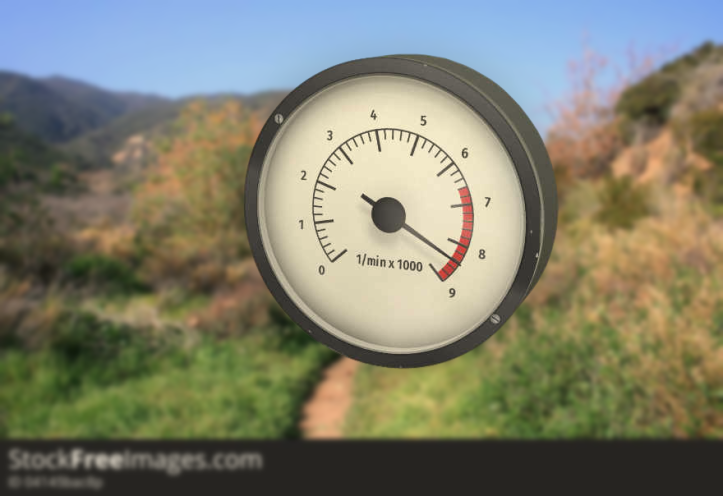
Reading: value=8400 unit=rpm
